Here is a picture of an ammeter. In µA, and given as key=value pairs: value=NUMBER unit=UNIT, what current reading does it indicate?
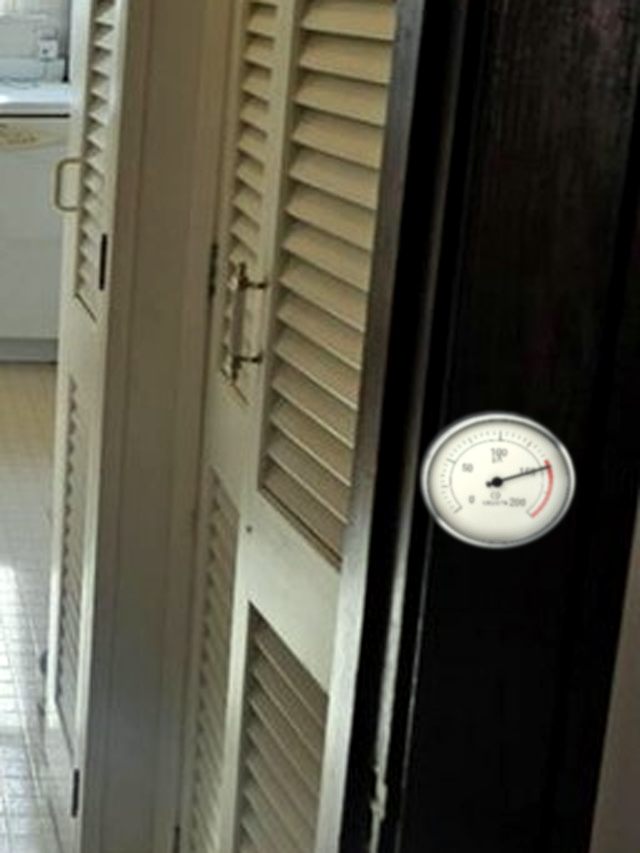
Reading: value=150 unit=µA
